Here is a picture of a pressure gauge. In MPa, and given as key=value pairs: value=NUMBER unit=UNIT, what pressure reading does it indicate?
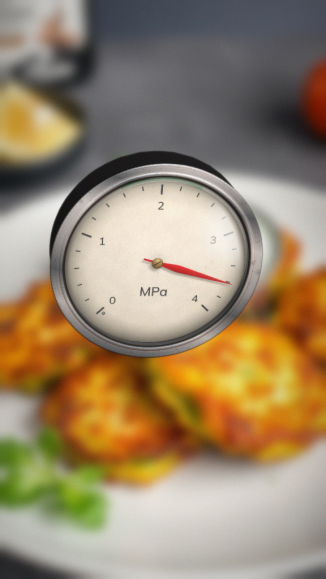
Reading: value=3.6 unit=MPa
